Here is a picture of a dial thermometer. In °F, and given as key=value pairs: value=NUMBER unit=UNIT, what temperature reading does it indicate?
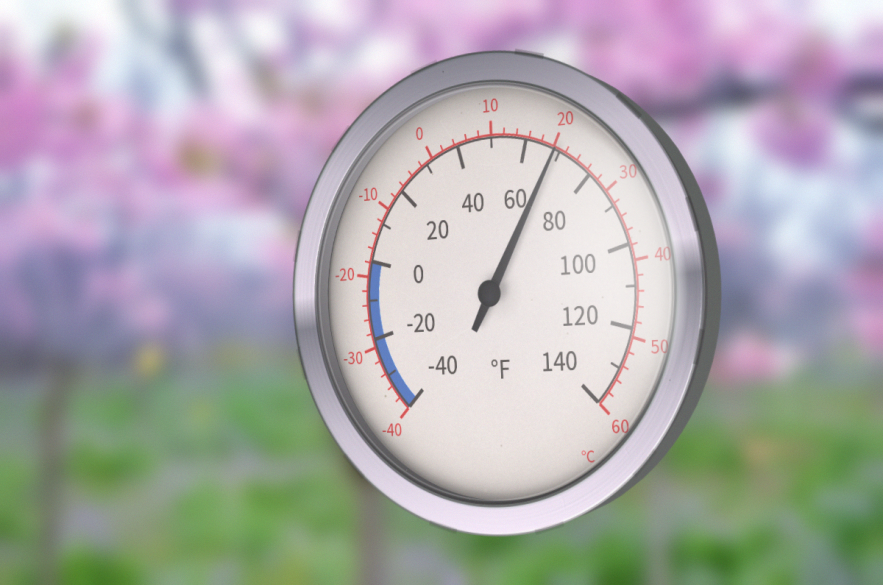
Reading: value=70 unit=°F
